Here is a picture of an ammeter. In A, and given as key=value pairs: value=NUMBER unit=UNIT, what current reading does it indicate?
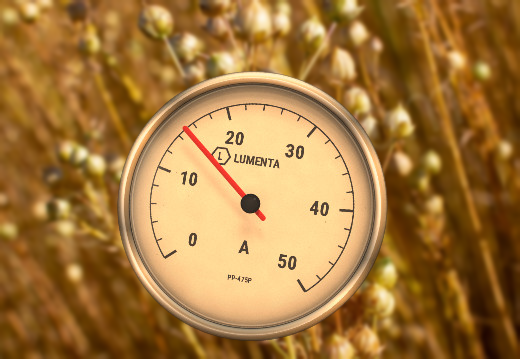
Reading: value=15 unit=A
